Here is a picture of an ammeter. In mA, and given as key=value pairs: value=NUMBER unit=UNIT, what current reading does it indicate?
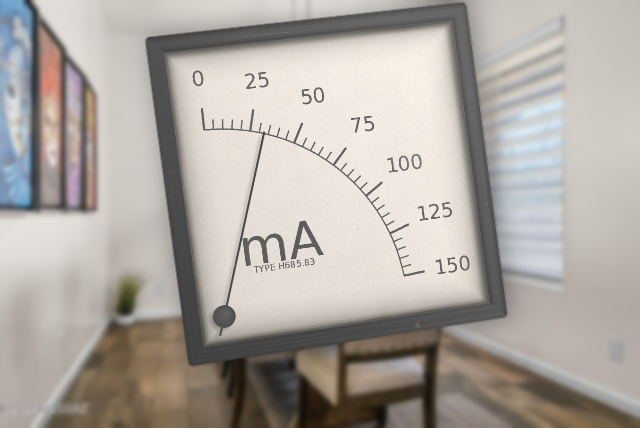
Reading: value=32.5 unit=mA
